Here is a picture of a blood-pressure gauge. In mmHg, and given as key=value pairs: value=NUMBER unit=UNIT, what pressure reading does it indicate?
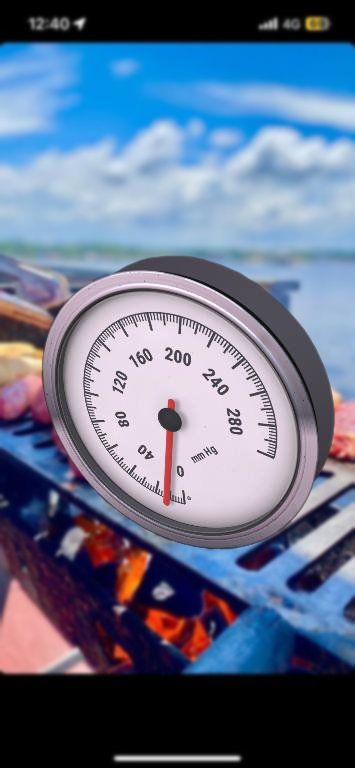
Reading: value=10 unit=mmHg
